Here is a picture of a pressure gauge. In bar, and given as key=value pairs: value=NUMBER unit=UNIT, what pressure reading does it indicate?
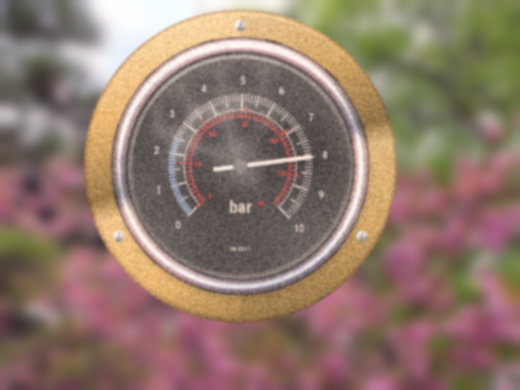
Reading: value=8 unit=bar
